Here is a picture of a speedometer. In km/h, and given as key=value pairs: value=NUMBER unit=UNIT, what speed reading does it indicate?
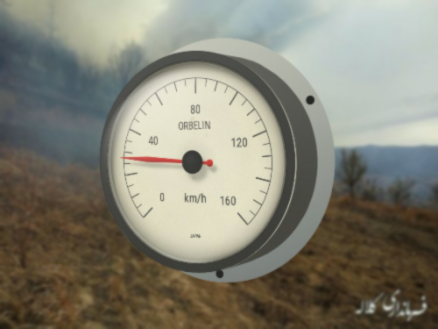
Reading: value=27.5 unit=km/h
